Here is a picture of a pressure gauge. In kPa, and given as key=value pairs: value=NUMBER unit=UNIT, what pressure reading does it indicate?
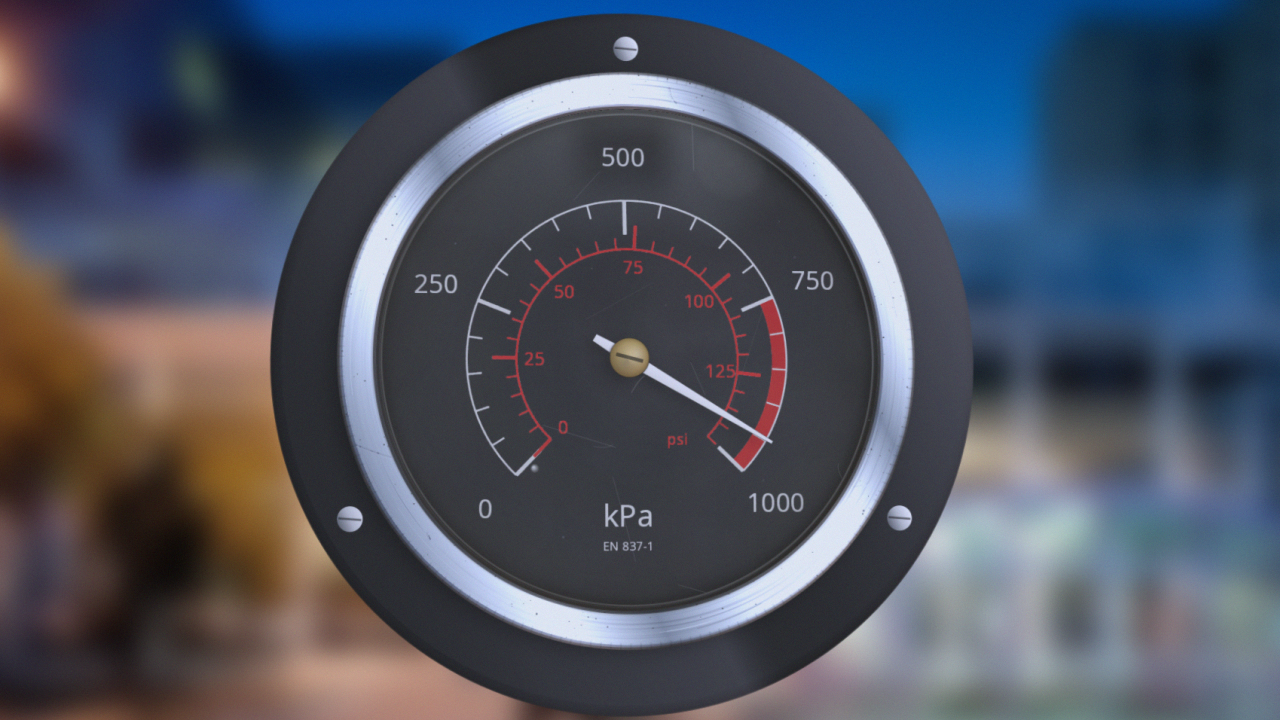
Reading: value=950 unit=kPa
